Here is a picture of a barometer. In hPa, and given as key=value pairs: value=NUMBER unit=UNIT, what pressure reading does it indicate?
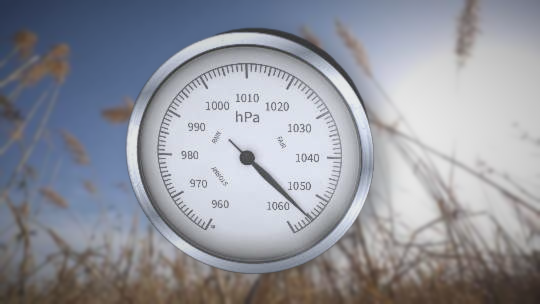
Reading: value=1055 unit=hPa
